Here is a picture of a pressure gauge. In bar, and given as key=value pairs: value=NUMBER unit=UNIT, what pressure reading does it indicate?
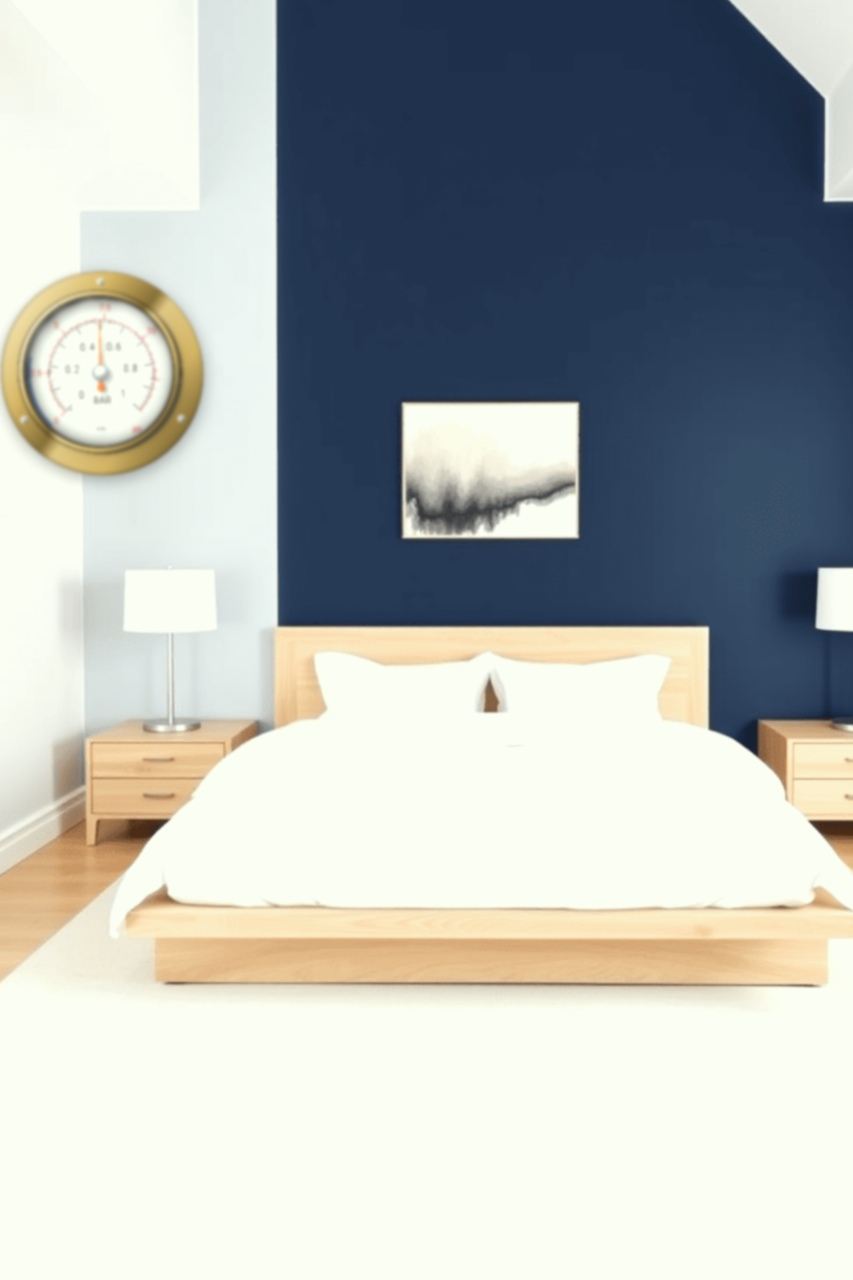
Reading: value=0.5 unit=bar
